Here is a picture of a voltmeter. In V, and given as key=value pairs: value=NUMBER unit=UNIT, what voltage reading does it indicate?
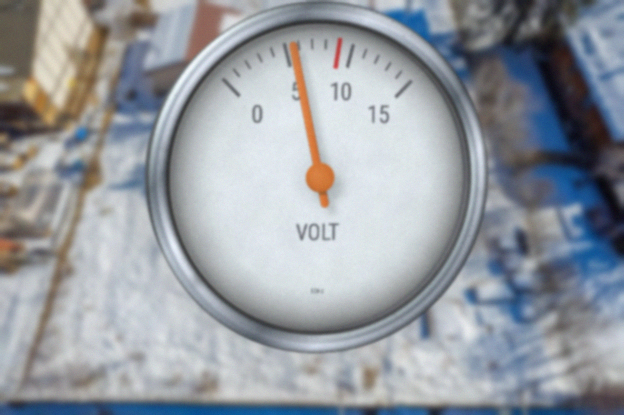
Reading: value=5.5 unit=V
